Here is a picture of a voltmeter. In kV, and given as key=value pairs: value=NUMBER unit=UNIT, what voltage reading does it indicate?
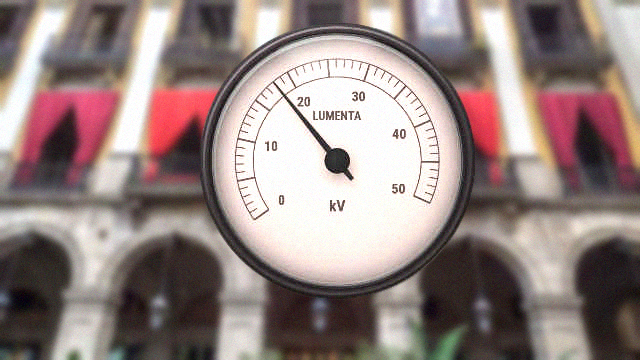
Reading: value=18 unit=kV
